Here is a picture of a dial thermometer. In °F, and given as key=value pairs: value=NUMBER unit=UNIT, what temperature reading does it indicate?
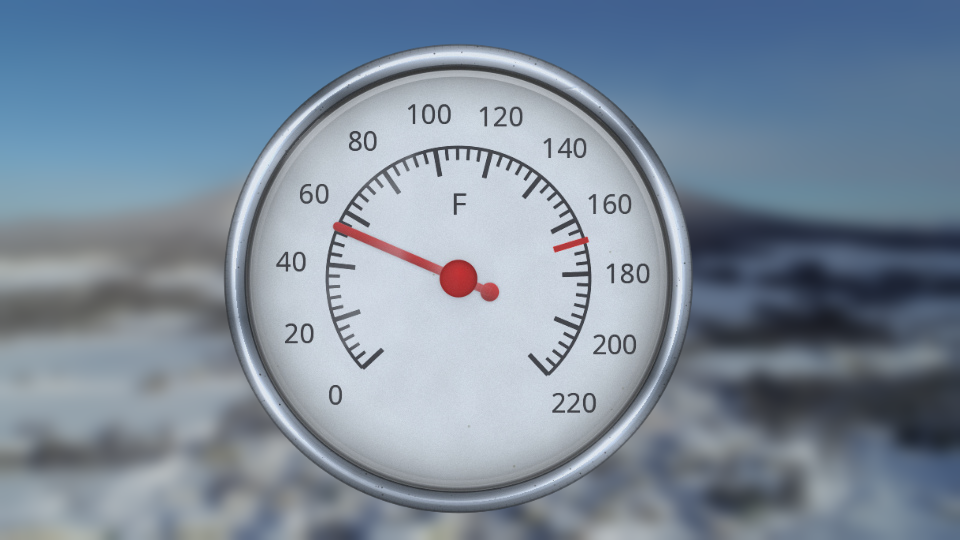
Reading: value=54 unit=°F
